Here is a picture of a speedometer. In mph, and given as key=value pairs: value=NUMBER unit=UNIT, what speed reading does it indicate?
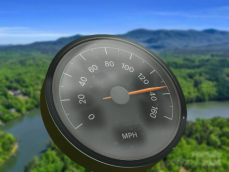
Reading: value=135 unit=mph
